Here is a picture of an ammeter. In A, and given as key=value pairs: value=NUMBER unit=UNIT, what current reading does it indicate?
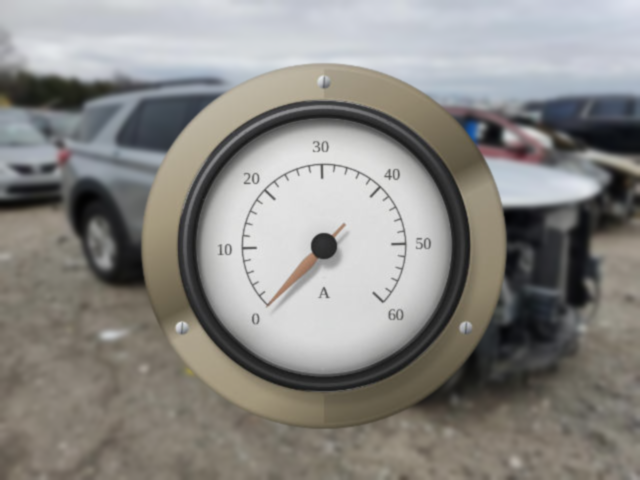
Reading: value=0 unit=A
